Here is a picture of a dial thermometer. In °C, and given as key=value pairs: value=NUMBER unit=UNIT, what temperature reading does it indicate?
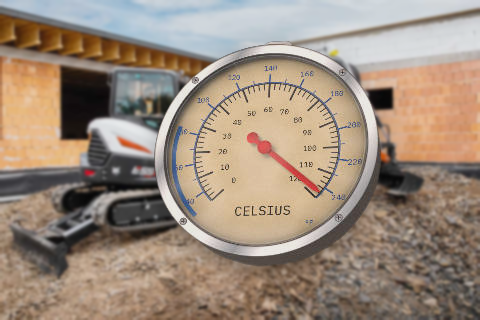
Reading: value=118 unit=°C
